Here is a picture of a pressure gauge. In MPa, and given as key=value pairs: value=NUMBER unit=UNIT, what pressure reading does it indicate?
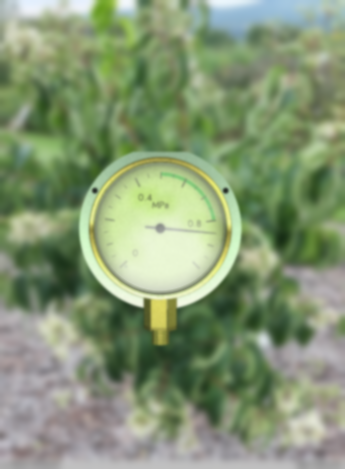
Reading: value=0.85 unit=MPa
